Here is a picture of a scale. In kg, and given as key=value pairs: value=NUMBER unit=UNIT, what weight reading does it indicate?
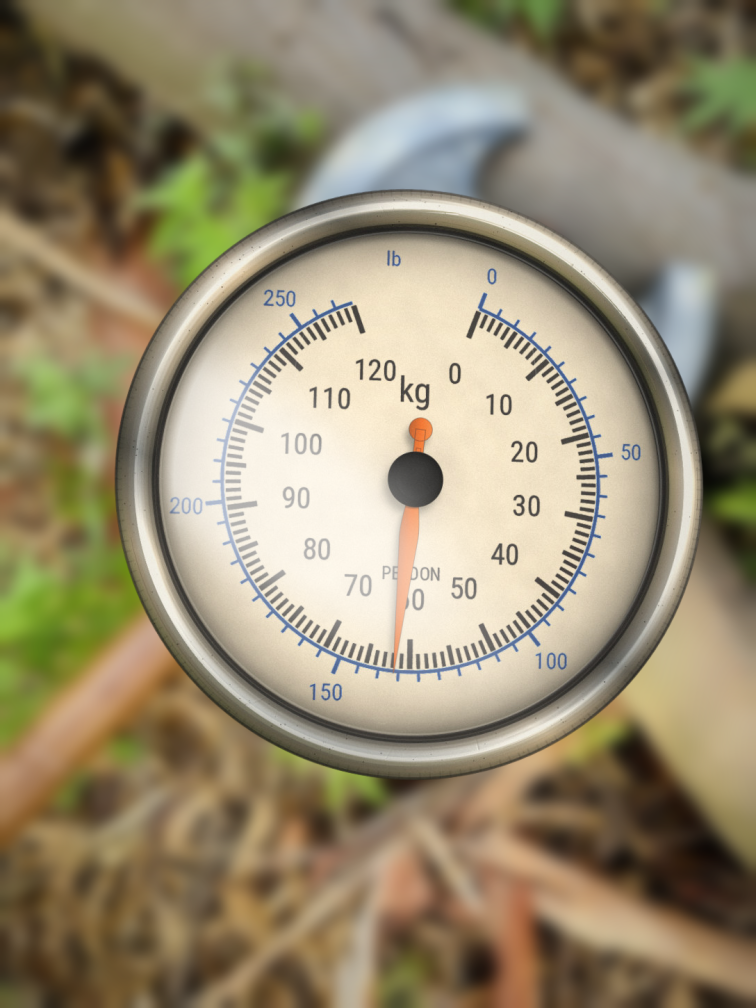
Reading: value=62 unit=kg
